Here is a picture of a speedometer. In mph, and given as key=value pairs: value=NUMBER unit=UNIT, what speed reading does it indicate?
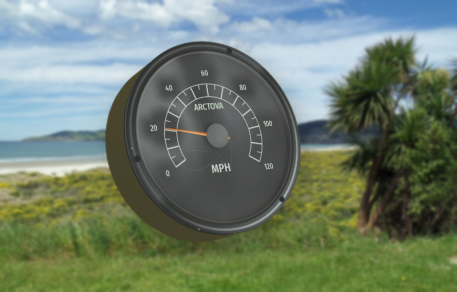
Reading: value=20 unit=mph
